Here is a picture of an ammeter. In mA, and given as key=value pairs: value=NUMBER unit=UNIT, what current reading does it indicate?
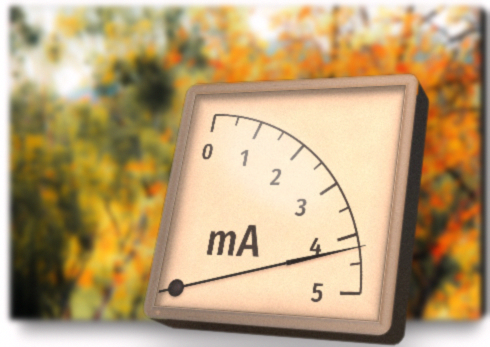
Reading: value=4.25 unit=mA
